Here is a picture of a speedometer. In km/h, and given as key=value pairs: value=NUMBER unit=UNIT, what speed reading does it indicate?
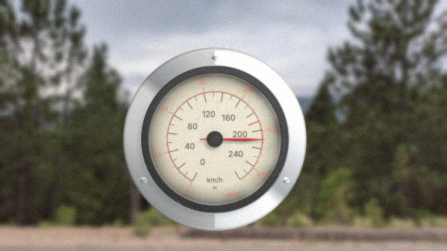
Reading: value=210 unit=km/h
